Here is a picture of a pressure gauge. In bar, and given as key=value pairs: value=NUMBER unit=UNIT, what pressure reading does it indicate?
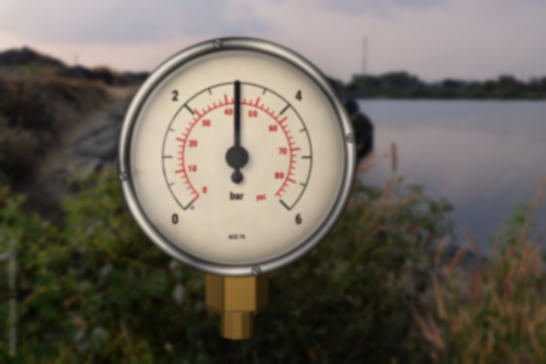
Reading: value=3 unit=bar
